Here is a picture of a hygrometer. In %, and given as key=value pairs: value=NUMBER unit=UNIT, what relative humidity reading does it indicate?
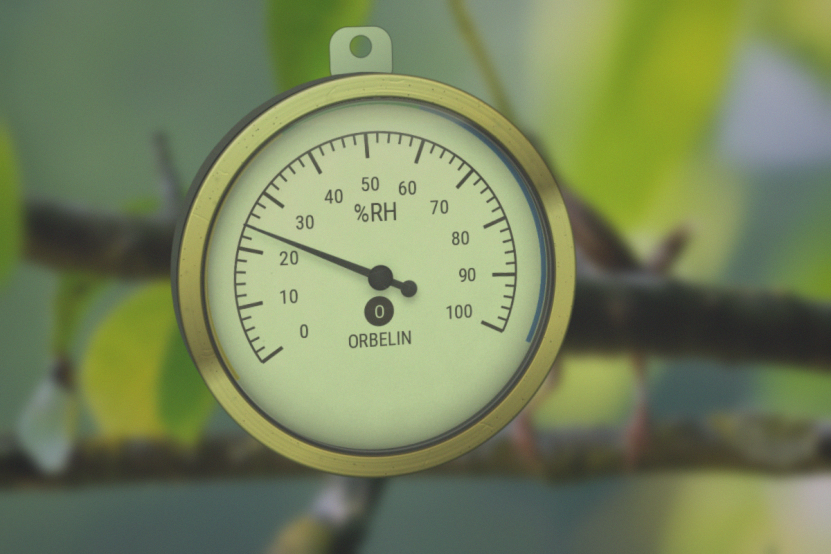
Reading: value=24 unit=%
